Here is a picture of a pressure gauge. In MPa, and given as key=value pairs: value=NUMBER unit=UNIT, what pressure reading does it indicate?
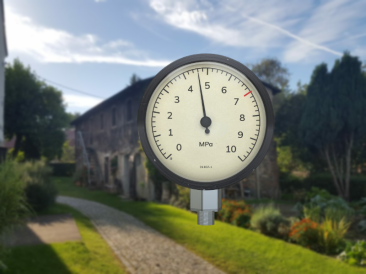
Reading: value=4.6 unit=MPa
